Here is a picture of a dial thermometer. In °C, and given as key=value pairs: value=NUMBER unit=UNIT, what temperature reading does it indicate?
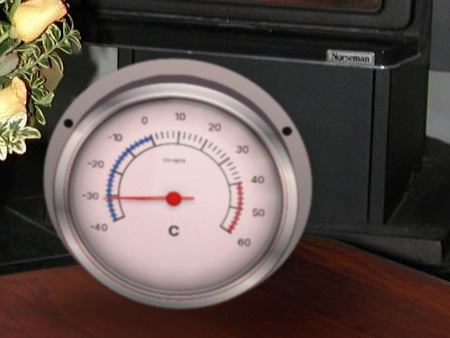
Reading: value=-30 unit=°C
